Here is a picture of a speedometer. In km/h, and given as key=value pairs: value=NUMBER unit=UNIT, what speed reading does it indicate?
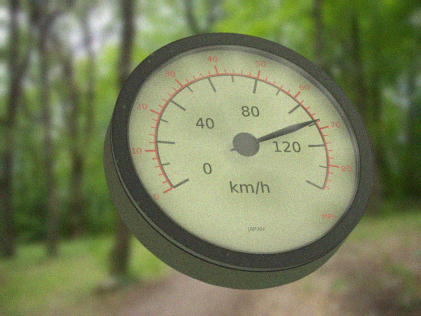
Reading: value=110 unit=km/h
